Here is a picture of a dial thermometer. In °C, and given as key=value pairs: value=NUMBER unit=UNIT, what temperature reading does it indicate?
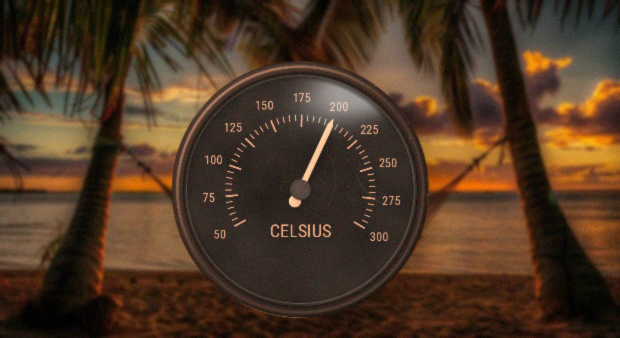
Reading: value=200 unit=°C
